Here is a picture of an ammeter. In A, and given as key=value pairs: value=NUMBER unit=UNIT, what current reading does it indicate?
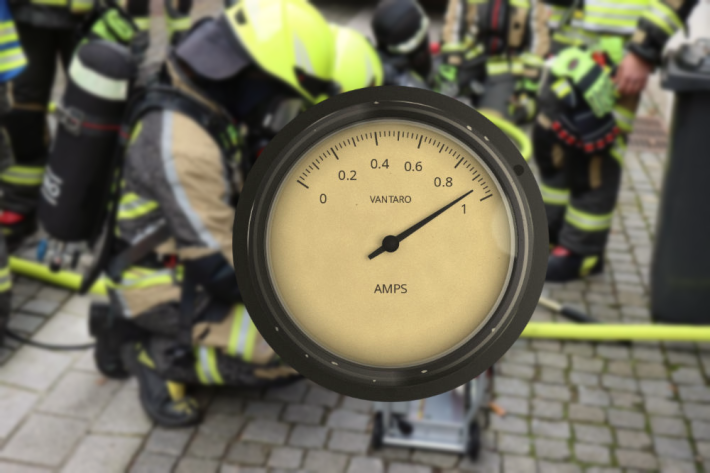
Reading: value=0.94 unit=A
